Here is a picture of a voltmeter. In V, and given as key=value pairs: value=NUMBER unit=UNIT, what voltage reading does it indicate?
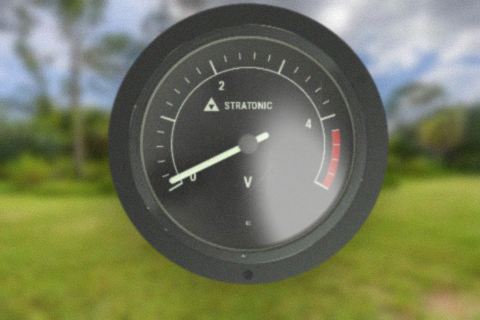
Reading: value=0.1 unit=V
